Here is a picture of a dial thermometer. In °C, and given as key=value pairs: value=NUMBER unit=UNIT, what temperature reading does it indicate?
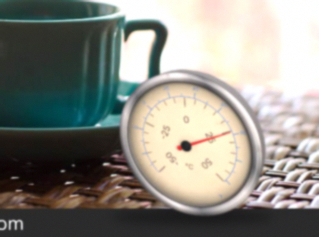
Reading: value=25 unit=°C
